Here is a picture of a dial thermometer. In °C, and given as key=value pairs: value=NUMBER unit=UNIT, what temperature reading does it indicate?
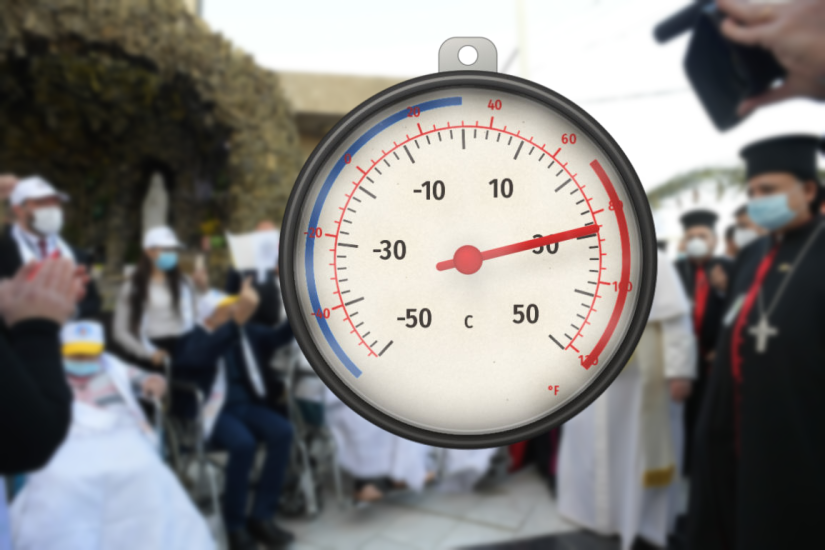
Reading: value=29 unit=°C
